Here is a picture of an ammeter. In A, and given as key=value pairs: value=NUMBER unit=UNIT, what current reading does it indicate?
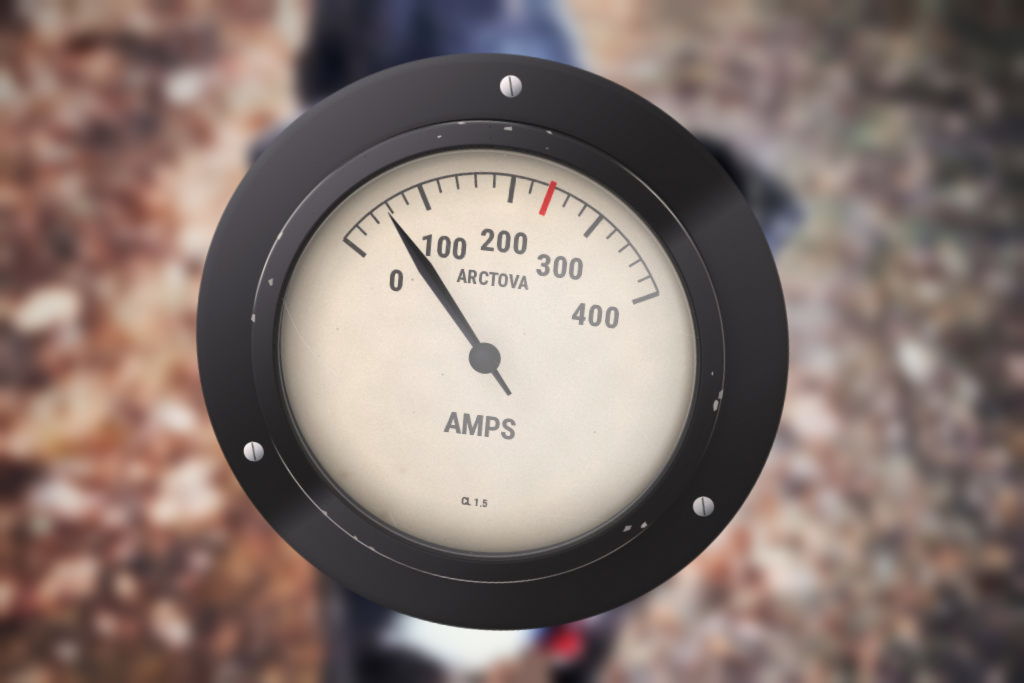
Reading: value=60 unit=A
